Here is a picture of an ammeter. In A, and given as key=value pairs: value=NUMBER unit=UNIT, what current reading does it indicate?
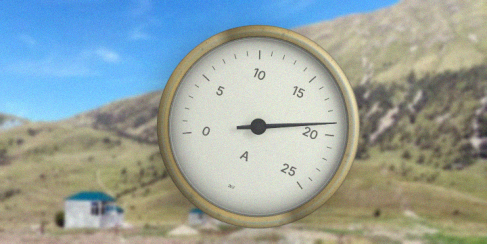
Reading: value=19 unit=A
